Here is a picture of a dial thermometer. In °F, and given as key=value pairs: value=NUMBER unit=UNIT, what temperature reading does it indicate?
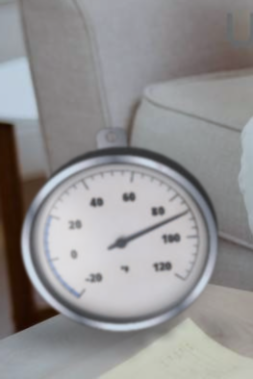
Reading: value=88 unit=°F
